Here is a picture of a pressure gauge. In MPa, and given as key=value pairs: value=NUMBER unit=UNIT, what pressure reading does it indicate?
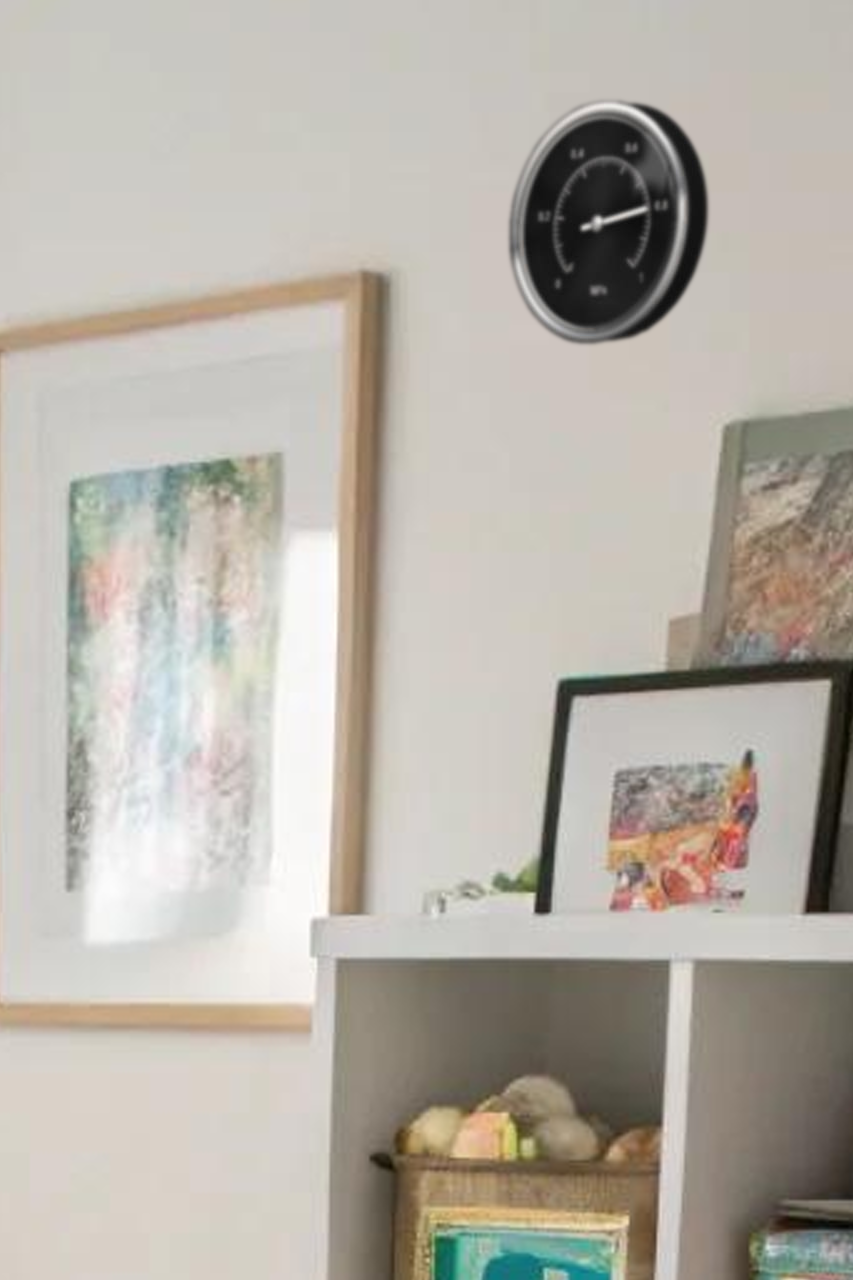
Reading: value=0.8 unit=MPa
